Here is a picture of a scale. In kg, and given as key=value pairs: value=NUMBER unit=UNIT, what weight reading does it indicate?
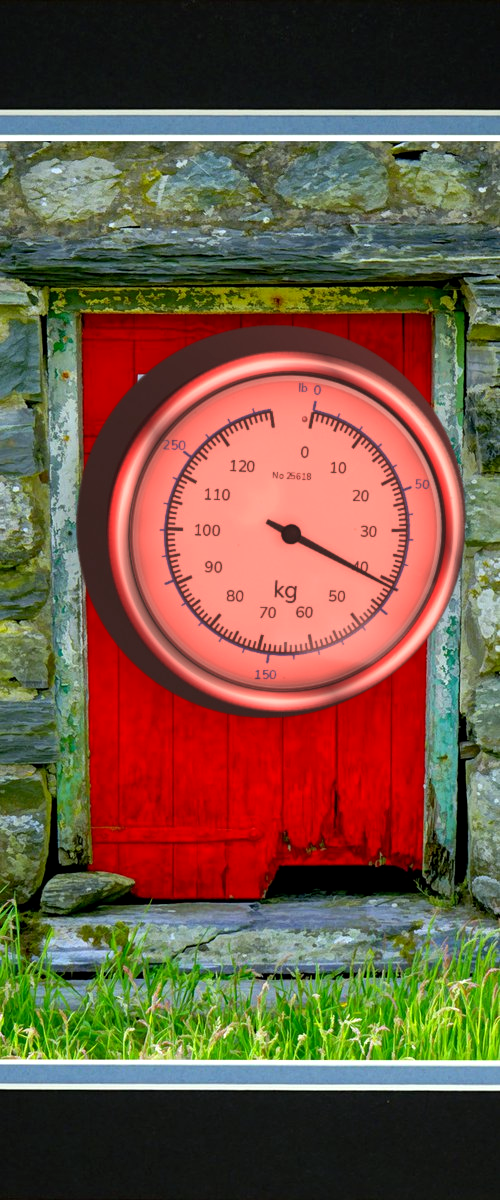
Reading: value=41 unit=kg
